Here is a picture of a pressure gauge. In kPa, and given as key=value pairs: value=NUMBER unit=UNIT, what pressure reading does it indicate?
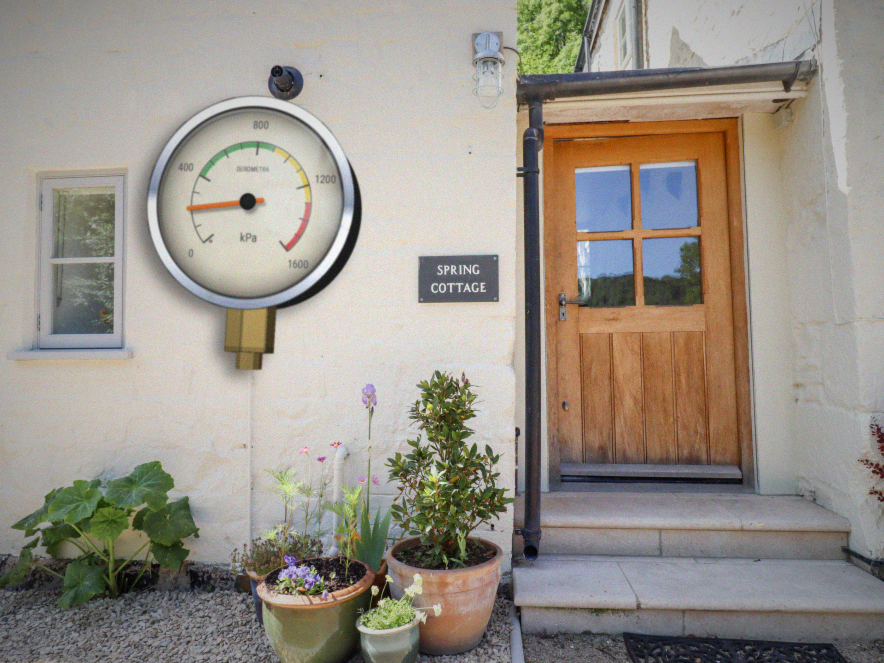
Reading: value=200 unit=kPa
